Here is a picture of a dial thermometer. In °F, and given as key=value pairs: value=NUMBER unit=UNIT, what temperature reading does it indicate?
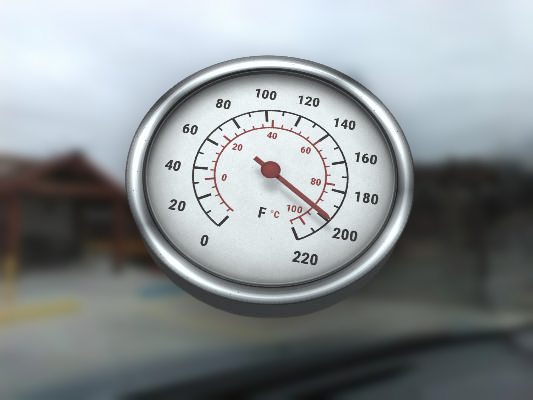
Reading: value=200 unit=°F
